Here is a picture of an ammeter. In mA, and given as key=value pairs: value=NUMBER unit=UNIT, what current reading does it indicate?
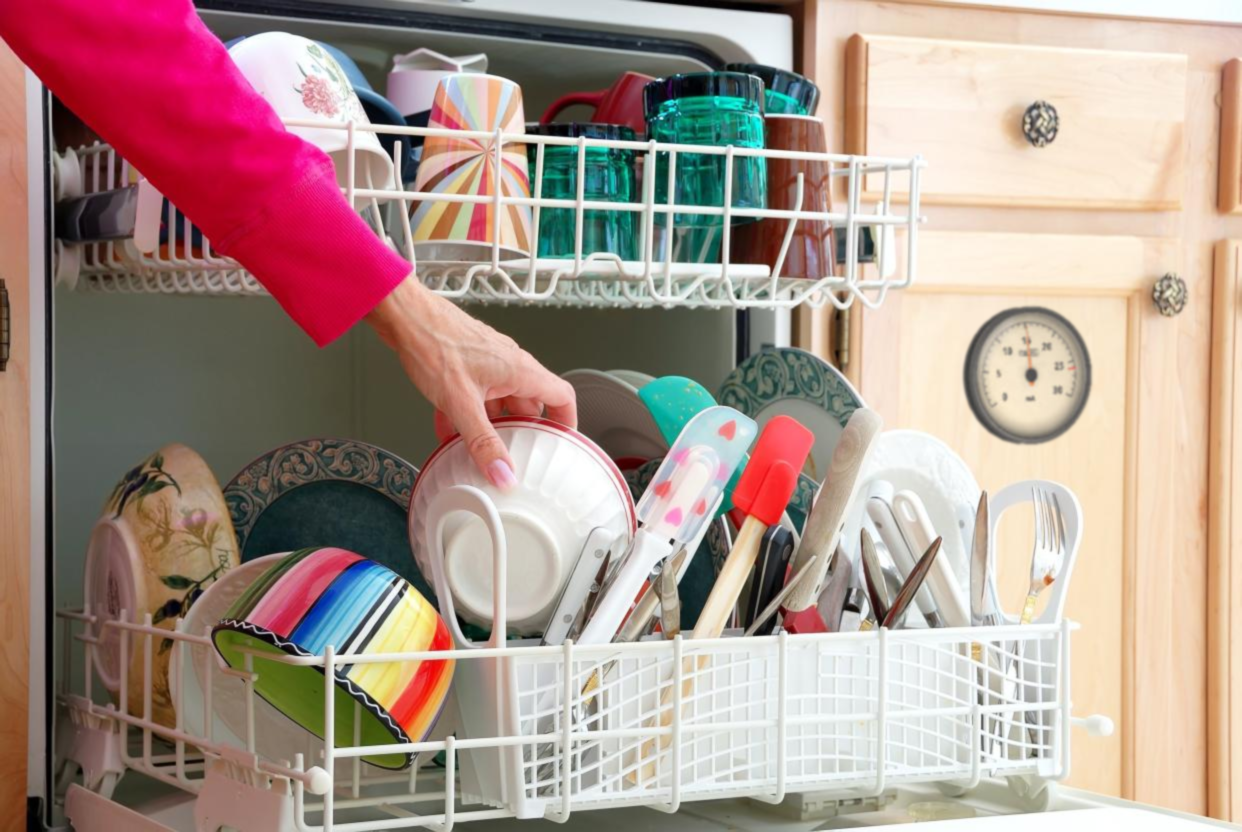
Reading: value=15 unit=mA
